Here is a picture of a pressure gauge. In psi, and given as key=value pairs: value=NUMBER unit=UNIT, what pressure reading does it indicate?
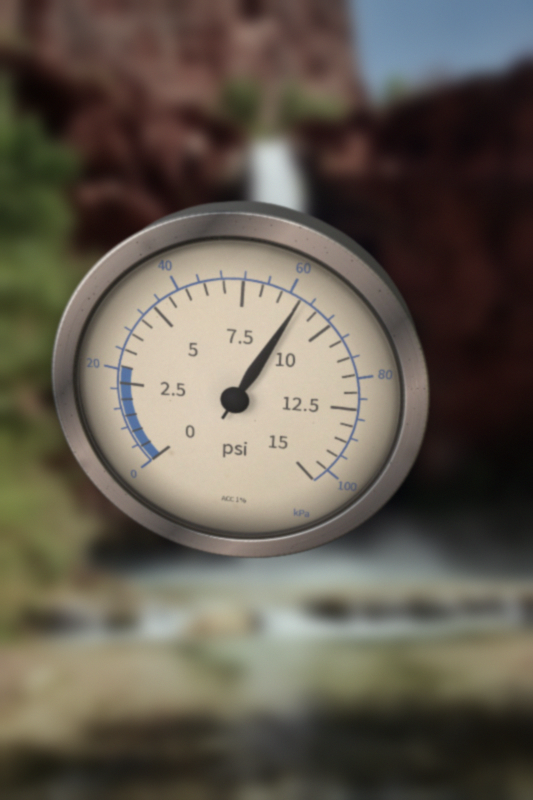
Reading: value=9 unit=psi
